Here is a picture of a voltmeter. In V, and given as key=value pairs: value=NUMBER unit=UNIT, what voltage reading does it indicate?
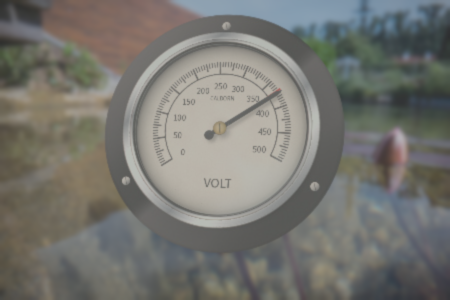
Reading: value=375 unit=V
